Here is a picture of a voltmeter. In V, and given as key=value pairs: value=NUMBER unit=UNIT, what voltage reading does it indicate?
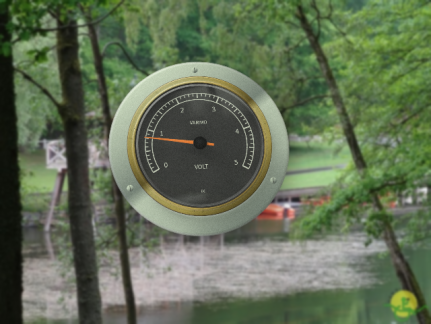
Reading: value=0.8 unit=V
